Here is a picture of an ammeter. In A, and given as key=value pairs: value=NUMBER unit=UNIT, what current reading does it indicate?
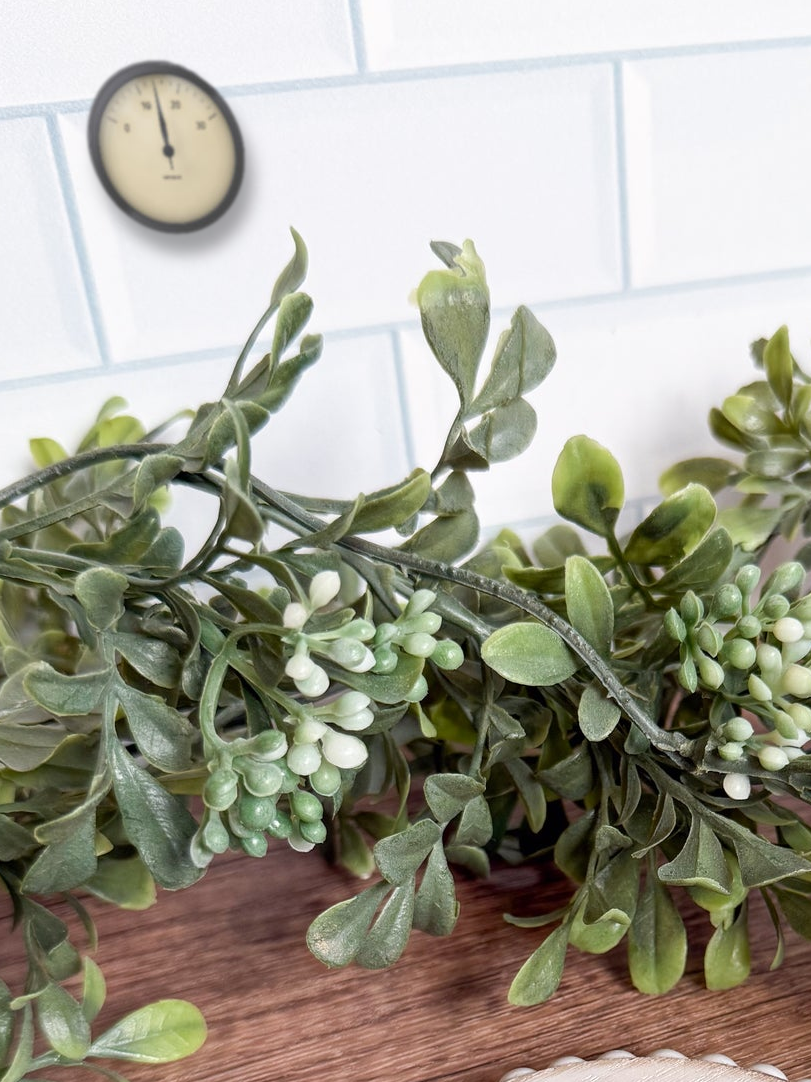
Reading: value=14 unit=A
